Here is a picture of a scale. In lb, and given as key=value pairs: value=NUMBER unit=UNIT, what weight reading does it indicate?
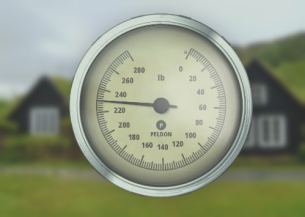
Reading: value=230 unit=lb
